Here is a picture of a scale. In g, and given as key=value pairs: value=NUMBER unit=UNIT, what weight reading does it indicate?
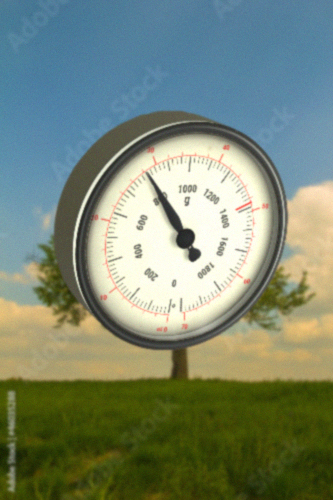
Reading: value=800 unit=g
